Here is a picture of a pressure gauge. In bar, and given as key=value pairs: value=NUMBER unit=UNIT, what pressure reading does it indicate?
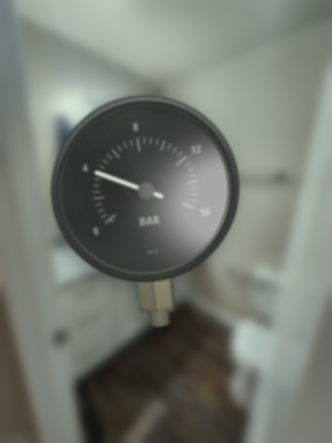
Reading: value=4 unit=bar
